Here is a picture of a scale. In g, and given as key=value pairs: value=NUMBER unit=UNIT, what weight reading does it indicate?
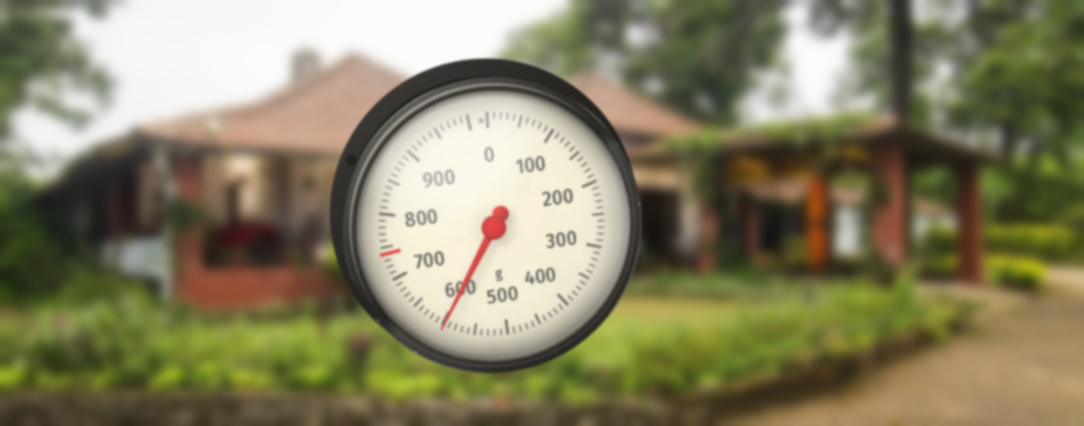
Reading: value=600 unit=g
